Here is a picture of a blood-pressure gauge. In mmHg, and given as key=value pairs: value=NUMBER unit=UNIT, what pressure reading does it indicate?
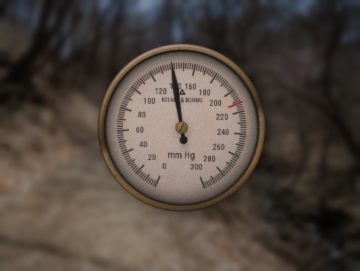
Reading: value=140 unit=mmHg
